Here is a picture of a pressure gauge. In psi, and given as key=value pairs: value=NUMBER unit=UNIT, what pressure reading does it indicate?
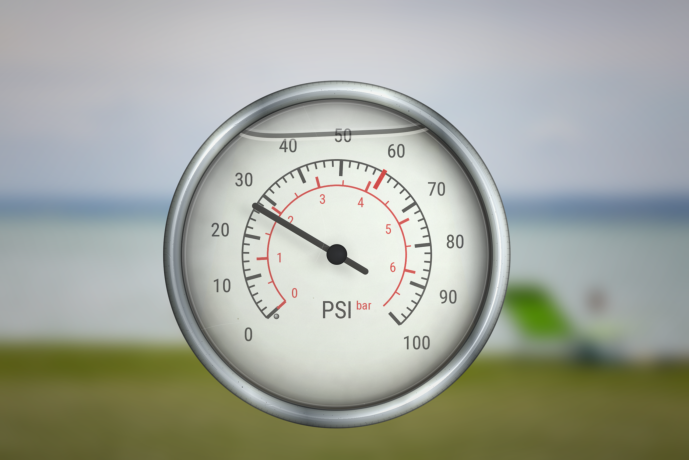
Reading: value=27 unit=psi
